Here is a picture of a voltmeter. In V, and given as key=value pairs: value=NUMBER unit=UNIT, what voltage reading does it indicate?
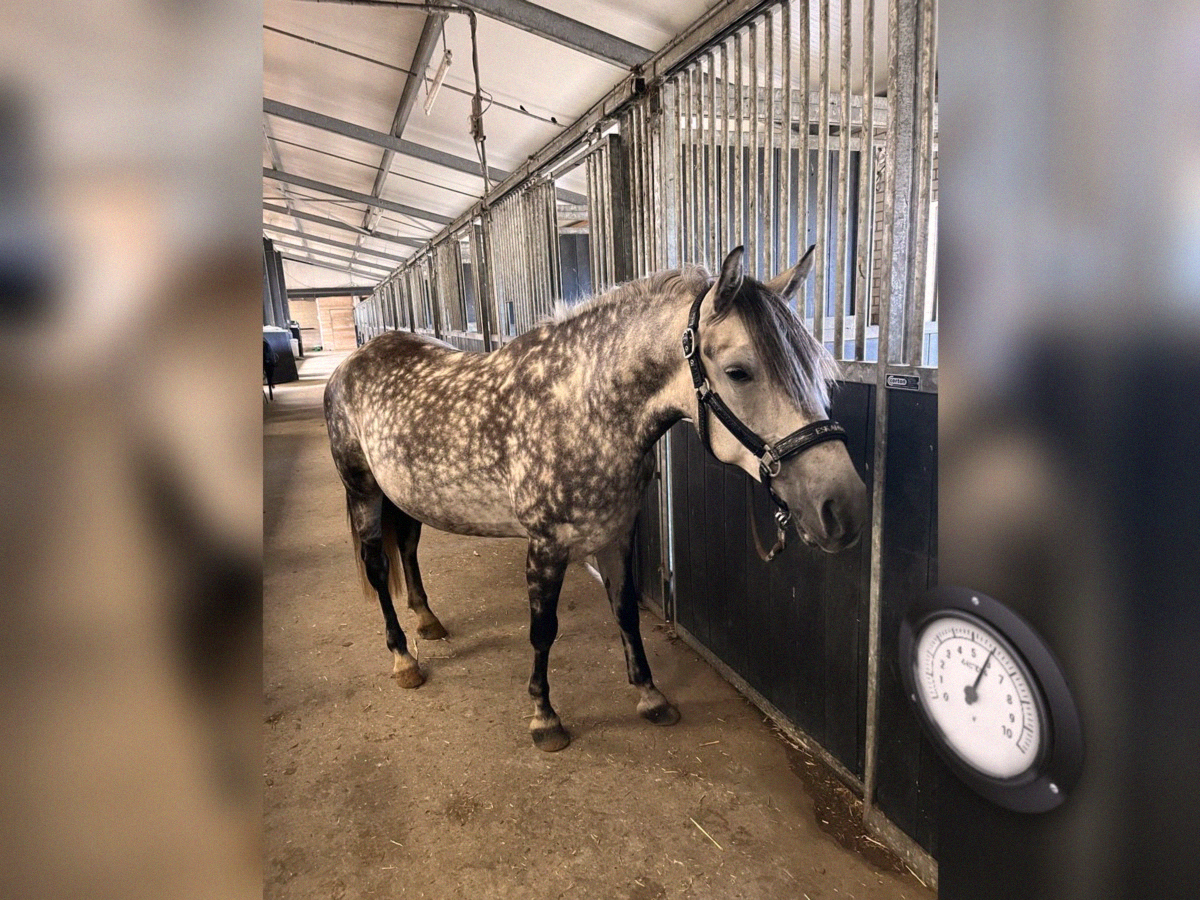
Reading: value=6 unit=V
